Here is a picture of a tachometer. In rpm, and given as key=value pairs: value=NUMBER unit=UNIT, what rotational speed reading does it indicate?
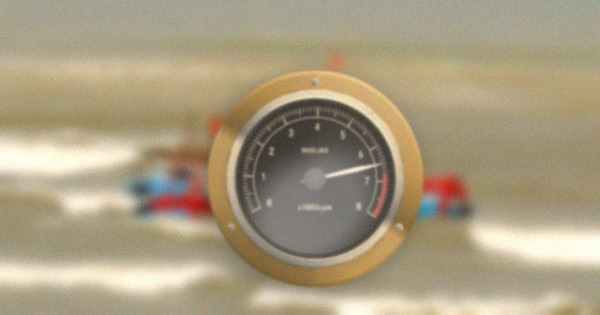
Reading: value=6500 unit=rpm
